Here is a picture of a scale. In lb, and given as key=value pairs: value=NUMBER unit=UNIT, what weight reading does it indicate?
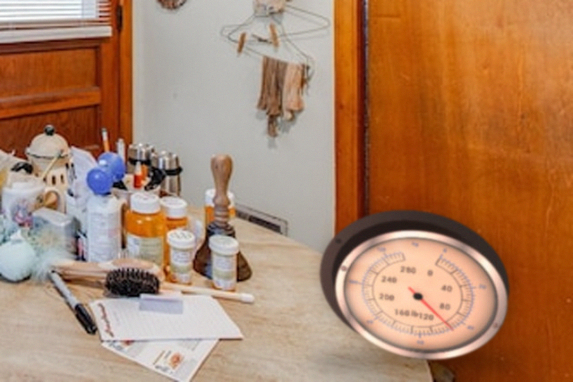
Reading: value=100 unit=lb
